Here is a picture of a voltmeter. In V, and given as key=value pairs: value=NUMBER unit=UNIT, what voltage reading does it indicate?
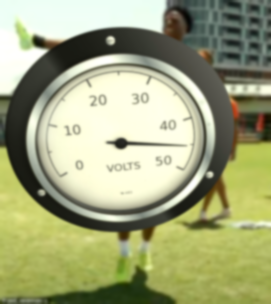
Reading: value=45 unit=V
